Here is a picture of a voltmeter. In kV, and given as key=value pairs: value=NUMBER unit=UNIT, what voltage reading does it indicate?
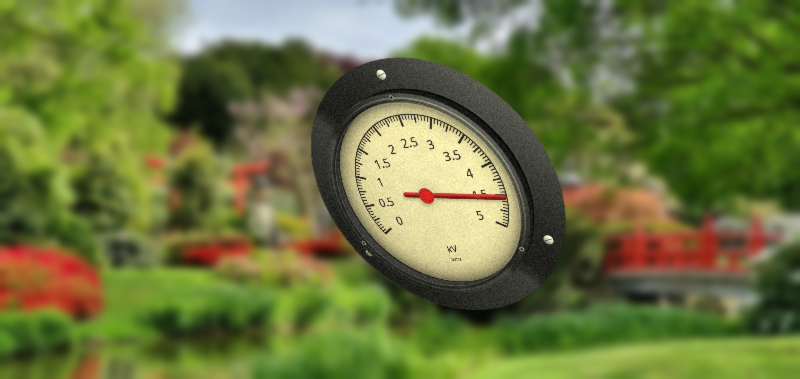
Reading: value=4.5 unit=kV
